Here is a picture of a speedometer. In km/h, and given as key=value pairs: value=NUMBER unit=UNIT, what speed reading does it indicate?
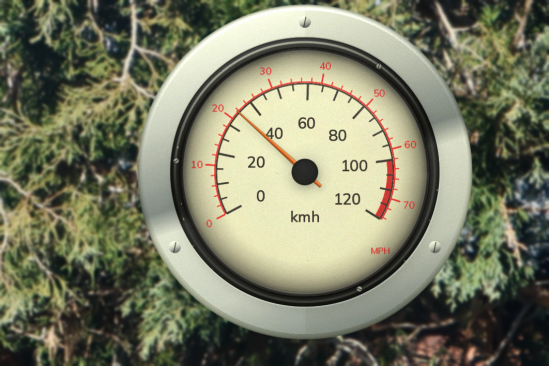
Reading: value=35 unit=km/h
